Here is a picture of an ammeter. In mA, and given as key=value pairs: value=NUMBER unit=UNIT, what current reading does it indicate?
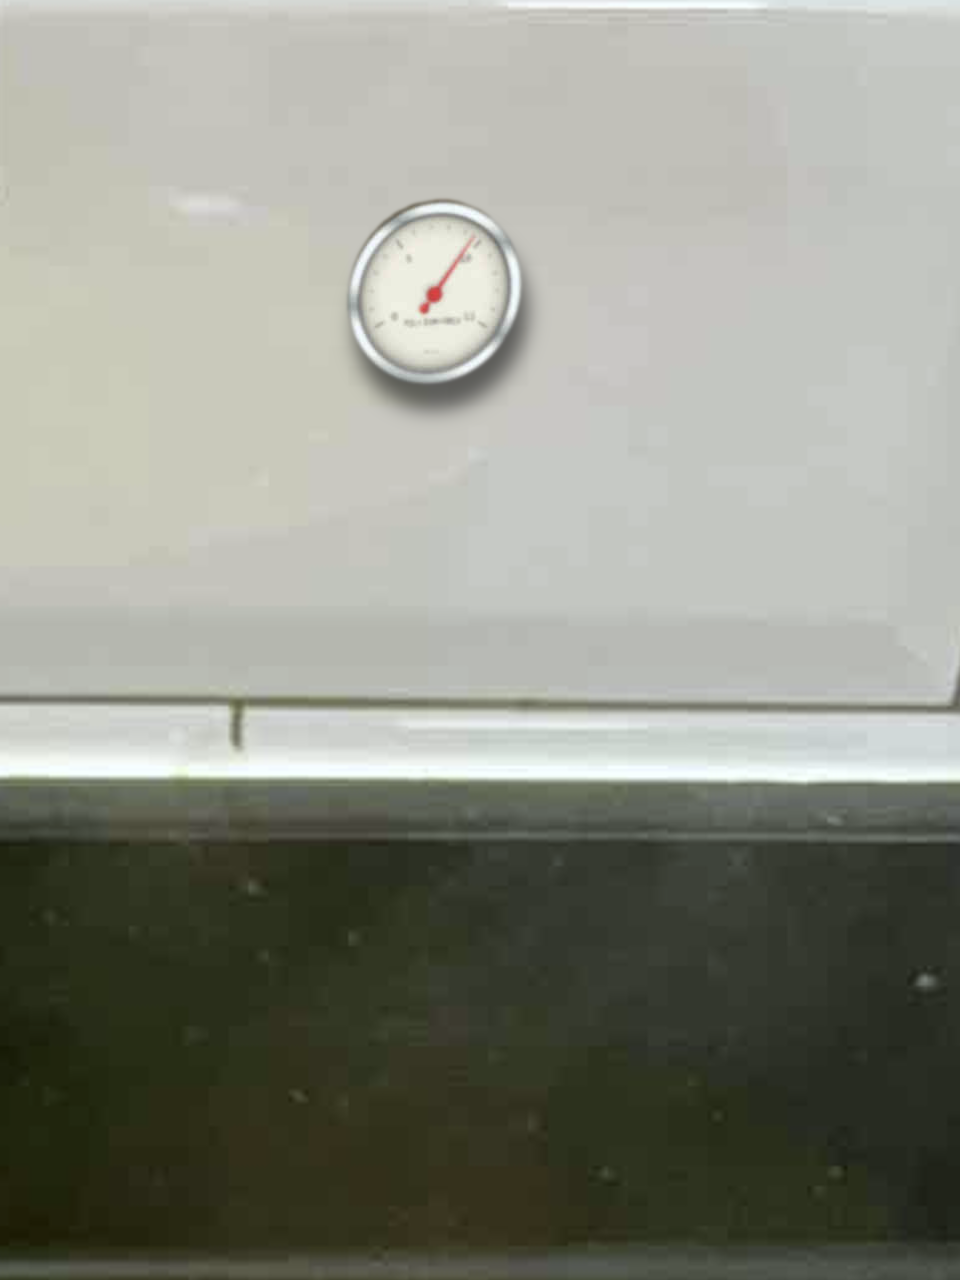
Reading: value=9.5 unit=mA
